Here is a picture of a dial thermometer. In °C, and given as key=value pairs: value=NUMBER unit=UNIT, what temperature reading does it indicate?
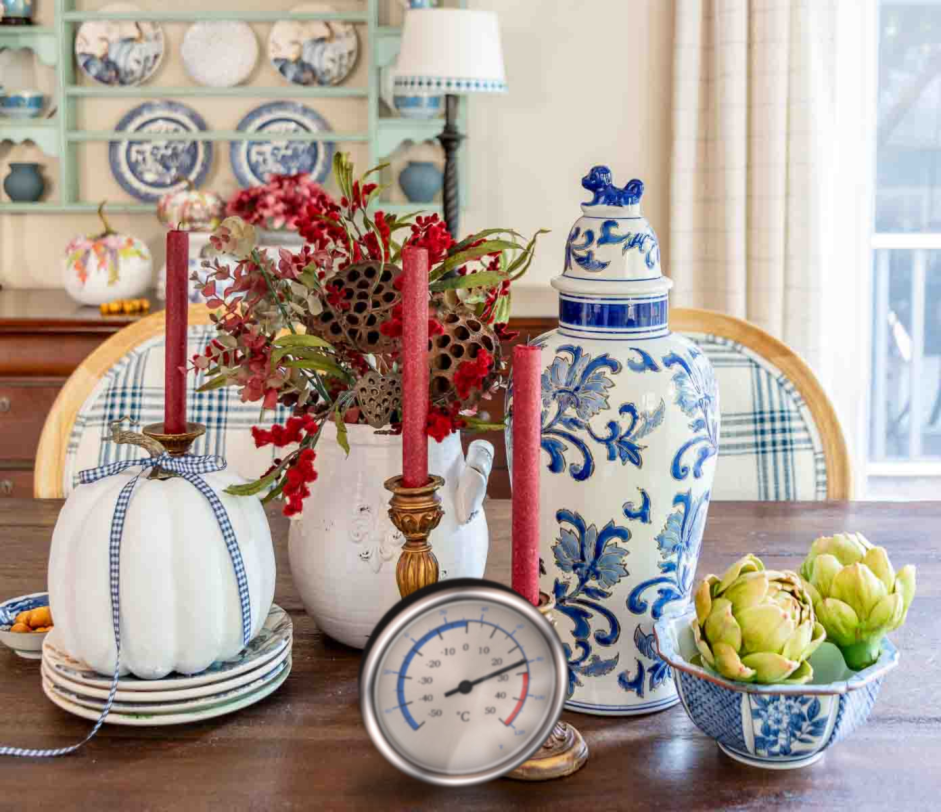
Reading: value=25 unit=°C
